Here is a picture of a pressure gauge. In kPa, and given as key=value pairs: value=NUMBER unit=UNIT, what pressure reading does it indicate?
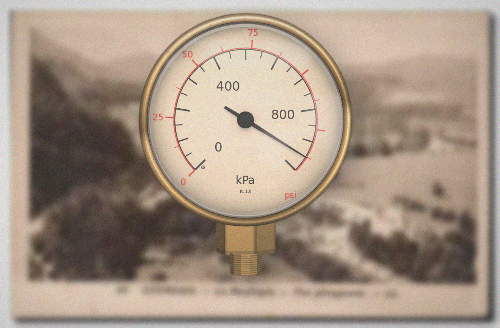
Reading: value=950 unit=kPa
